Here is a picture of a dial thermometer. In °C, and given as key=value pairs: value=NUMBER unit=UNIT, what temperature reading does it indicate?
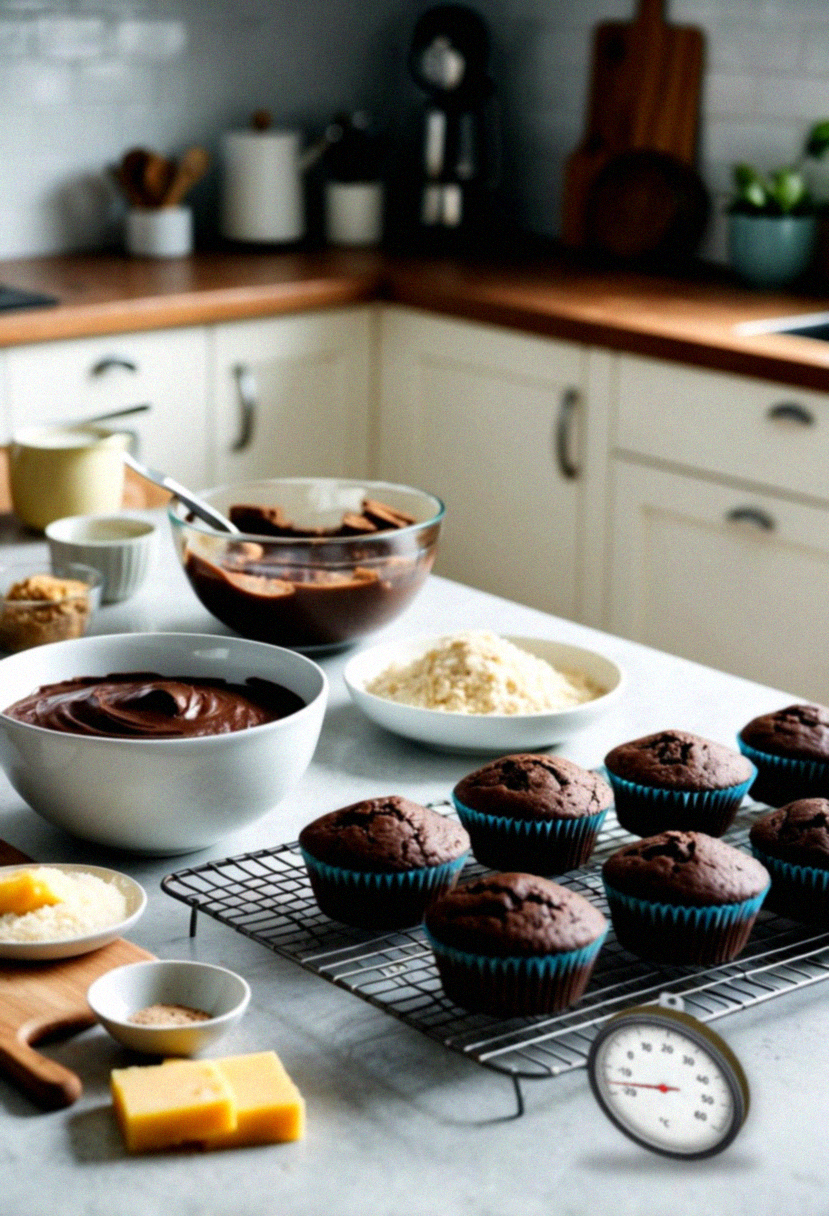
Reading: value=-15 unit=°C
